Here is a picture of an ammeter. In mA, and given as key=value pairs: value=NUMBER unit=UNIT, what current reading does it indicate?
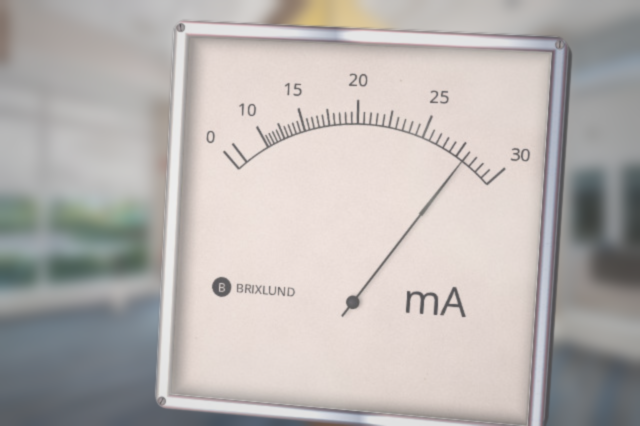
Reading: value=28 unit=mA
